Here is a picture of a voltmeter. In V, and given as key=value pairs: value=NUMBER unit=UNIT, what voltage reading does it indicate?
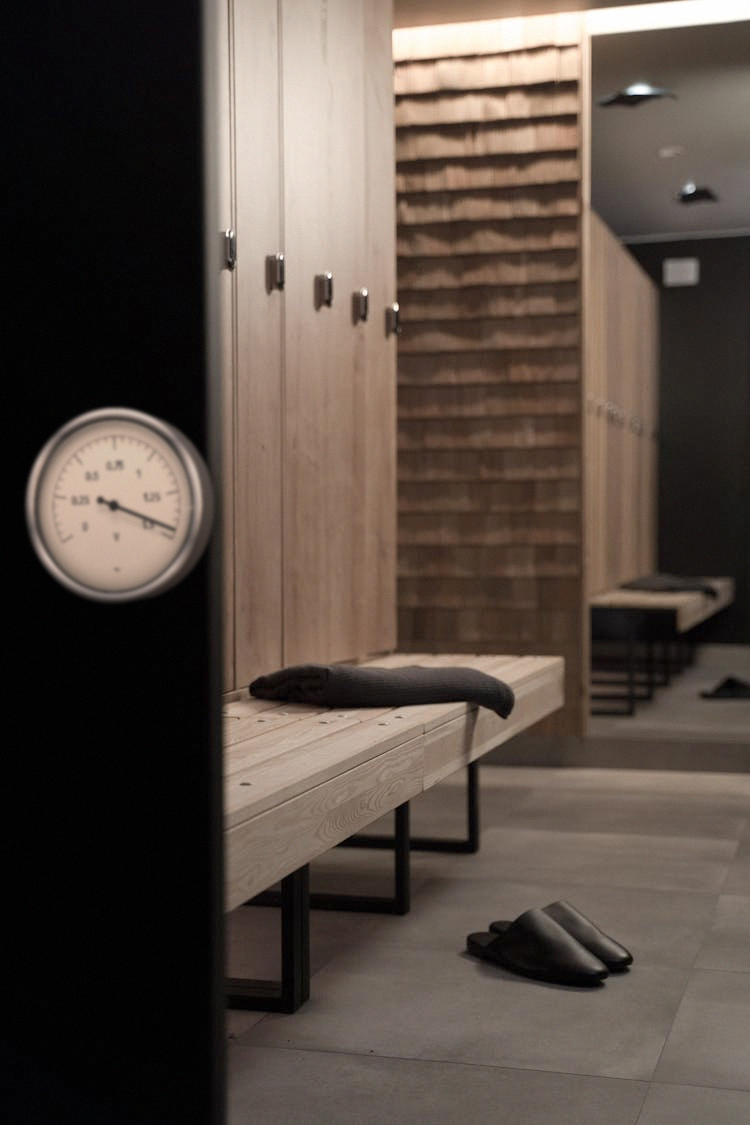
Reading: value=1.45 unit=V
